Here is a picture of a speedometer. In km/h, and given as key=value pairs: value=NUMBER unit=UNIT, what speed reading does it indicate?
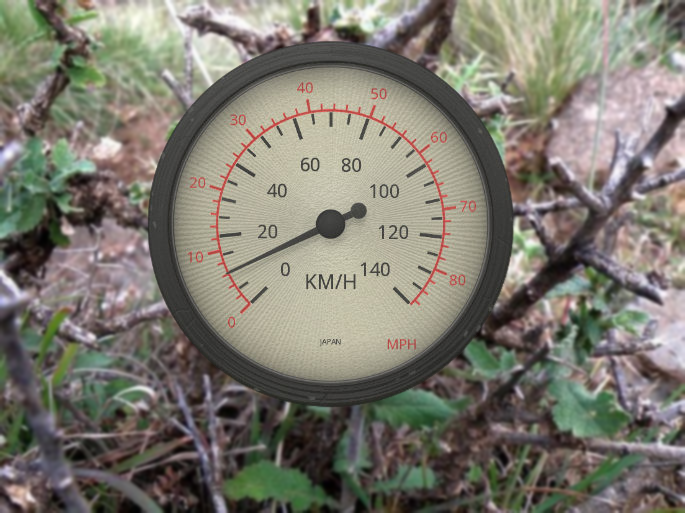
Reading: value=10 unit=km/h
